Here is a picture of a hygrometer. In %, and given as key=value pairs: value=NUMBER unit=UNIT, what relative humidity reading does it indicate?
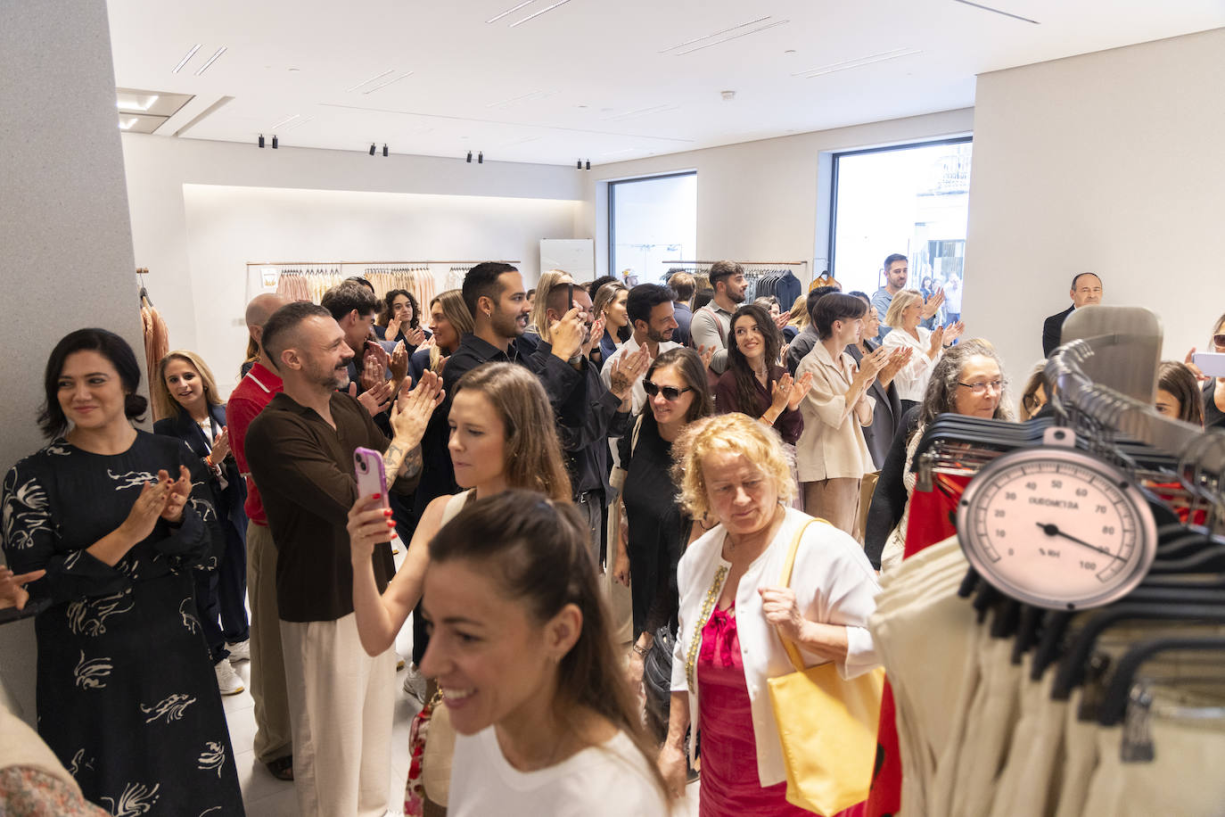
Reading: value=90 unit=%
